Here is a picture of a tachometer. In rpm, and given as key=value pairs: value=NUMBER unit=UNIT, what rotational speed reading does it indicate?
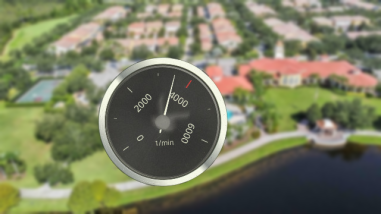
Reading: value=3500 unit=rpm
